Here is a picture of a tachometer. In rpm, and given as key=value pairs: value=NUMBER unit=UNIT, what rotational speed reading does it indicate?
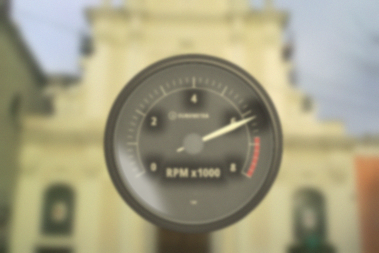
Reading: value=6200 unit=rpm
